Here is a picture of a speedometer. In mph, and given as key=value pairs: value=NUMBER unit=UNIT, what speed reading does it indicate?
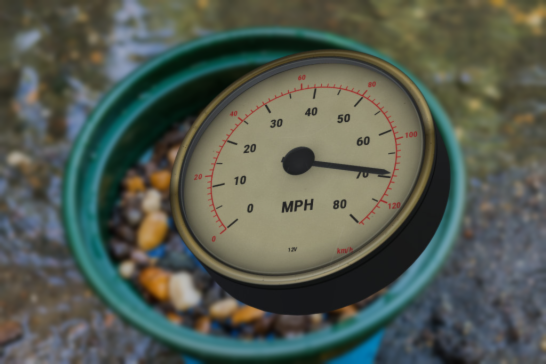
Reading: value=70 unit=mph
